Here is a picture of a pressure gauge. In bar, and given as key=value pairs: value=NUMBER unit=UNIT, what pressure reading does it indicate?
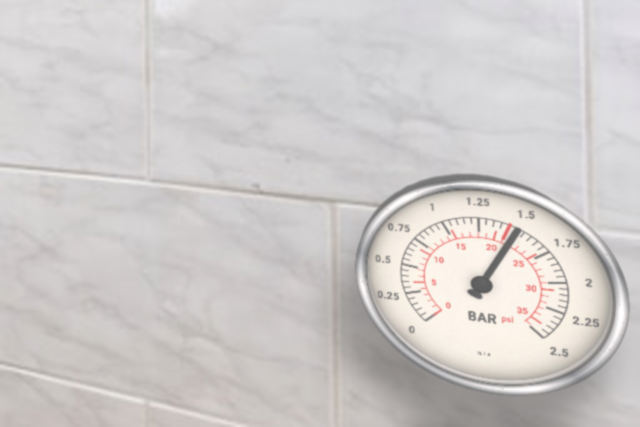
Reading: value=1.5 unit=bar
